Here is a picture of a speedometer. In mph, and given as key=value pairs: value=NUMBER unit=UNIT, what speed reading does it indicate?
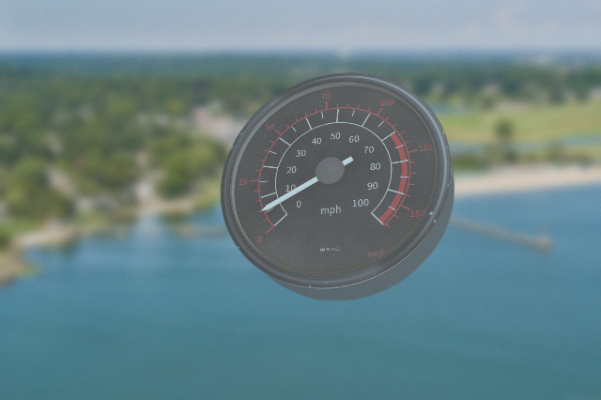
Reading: value=5 unit=mph
